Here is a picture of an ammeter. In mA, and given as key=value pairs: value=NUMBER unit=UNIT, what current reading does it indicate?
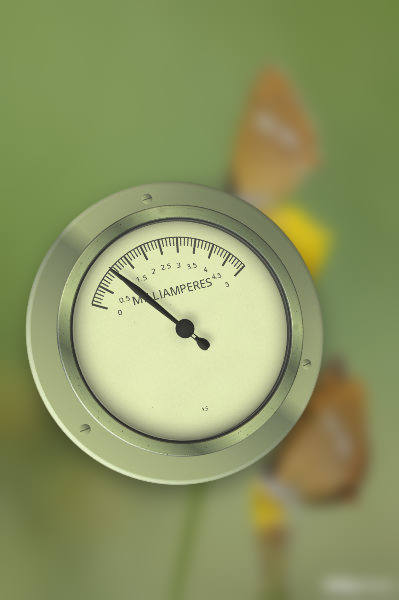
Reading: value=1 unit=mA
